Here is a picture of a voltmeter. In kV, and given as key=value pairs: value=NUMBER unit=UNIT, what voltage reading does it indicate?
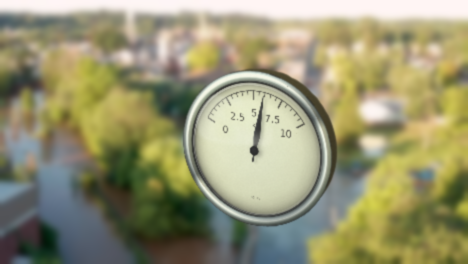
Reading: value=6 unit=kV
